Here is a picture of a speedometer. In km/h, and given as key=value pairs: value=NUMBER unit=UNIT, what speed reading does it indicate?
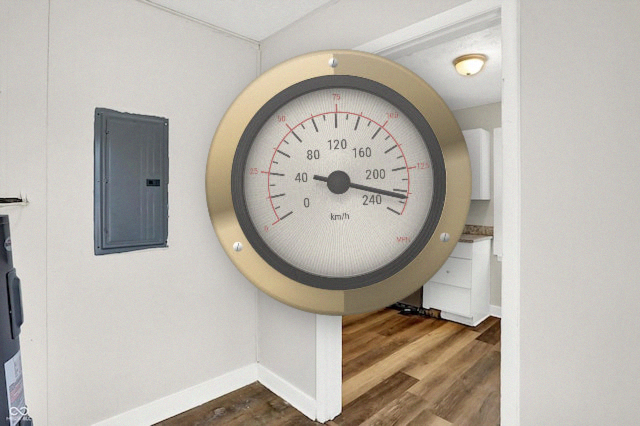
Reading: value=225 unit=km/h
